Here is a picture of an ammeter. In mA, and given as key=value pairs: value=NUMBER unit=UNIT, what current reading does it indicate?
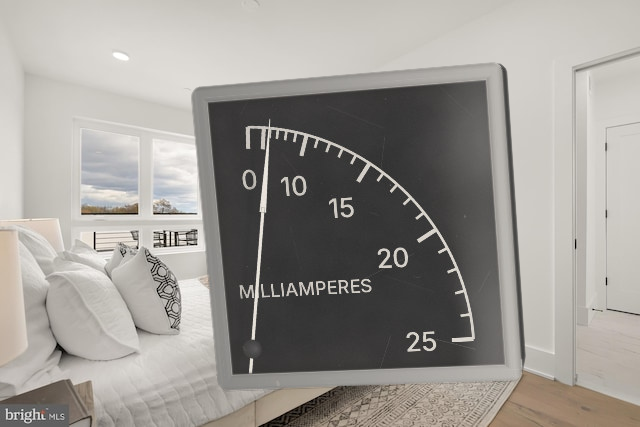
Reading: value=6 unit=mA
